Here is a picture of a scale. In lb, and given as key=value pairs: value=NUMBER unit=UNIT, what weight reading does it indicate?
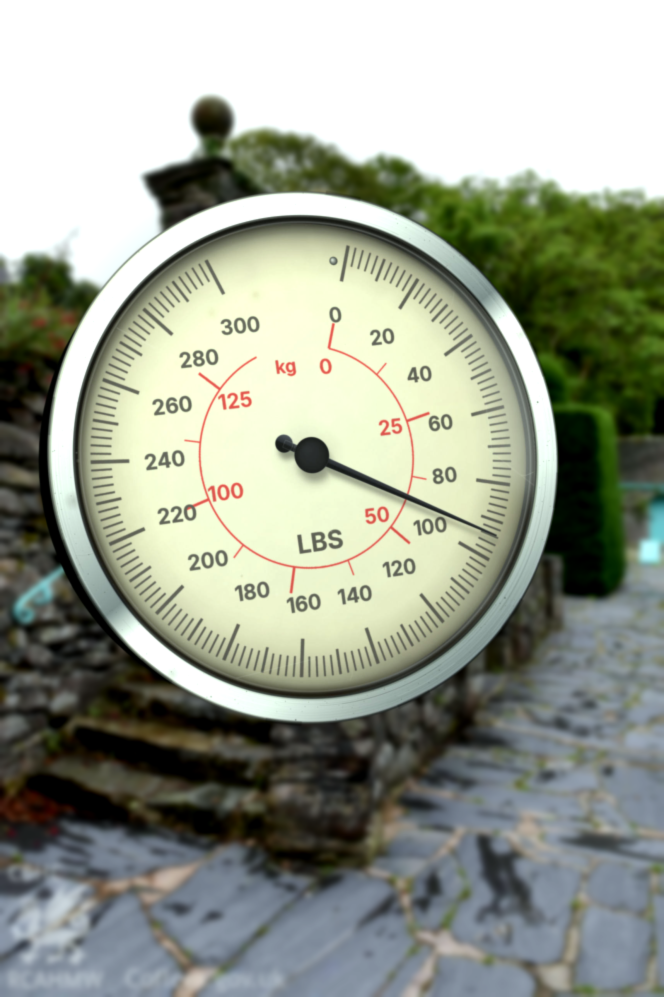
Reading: value=94 unit=lb
